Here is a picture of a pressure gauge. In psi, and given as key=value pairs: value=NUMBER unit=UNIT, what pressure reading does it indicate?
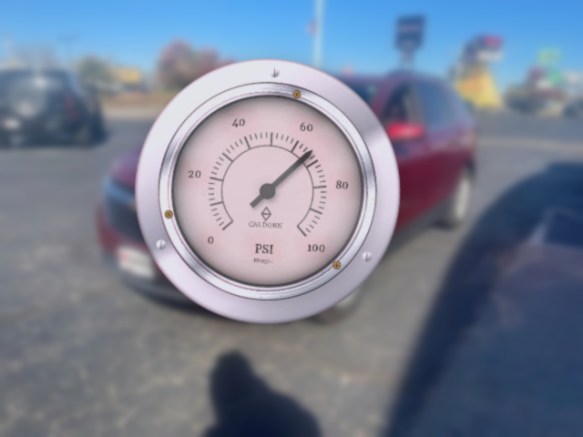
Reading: value=66 unit=psi
